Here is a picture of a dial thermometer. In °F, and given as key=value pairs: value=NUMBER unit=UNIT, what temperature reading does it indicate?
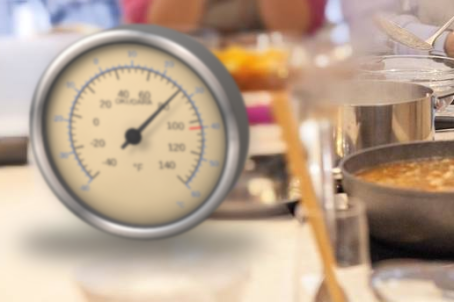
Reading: value=80 unit=°F
